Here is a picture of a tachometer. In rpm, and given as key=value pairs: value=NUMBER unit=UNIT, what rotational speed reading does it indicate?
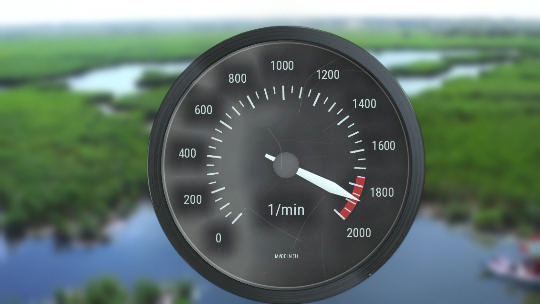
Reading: value=1875 unit=rpm
